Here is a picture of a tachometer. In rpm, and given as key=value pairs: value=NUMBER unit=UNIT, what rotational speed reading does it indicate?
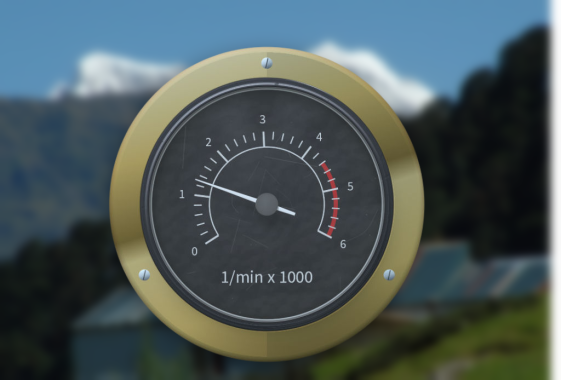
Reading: value=1300 unit=rpm
